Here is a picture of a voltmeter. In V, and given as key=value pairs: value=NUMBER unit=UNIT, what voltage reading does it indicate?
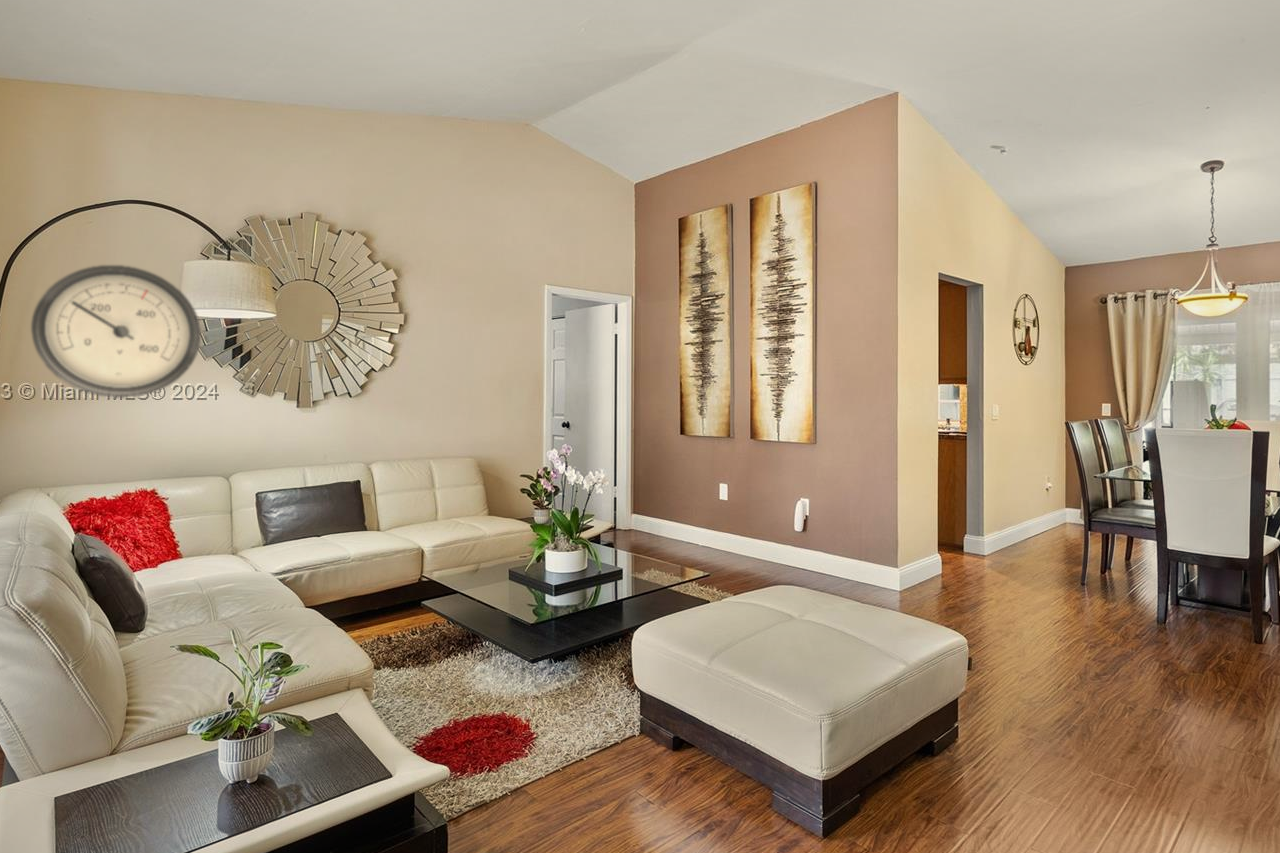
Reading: value=150 unit=V
